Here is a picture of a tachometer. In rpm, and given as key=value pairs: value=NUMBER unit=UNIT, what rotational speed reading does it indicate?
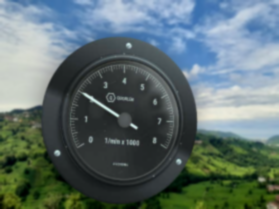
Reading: value=2000 unit=rpm
